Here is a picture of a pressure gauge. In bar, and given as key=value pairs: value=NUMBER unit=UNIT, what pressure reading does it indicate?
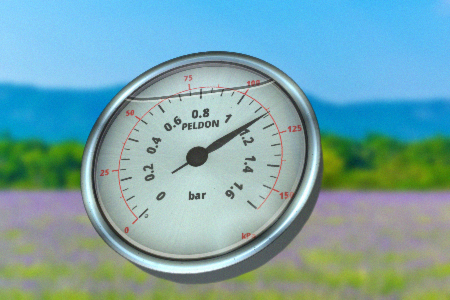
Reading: value=1.15 unit=bar
